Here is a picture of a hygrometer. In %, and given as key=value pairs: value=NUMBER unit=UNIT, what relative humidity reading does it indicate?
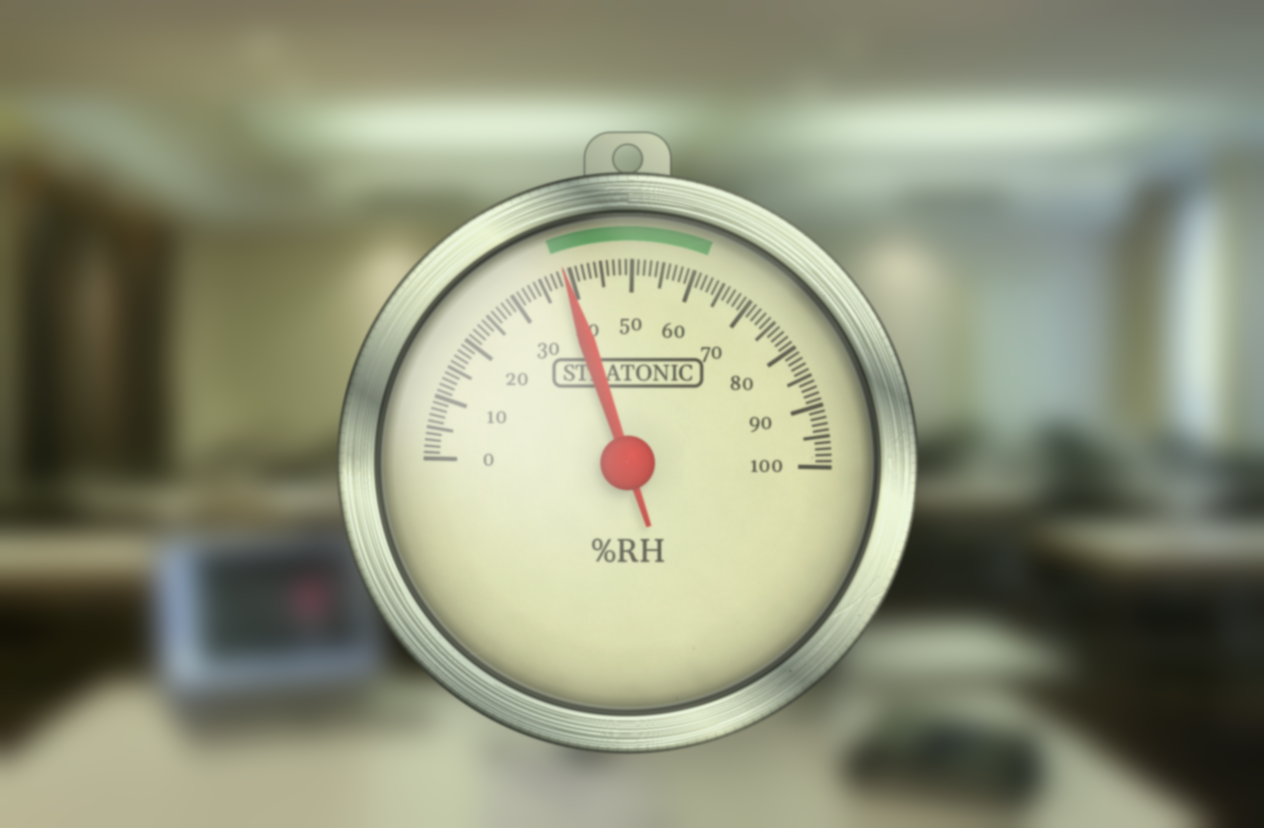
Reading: value=39 unit=%
